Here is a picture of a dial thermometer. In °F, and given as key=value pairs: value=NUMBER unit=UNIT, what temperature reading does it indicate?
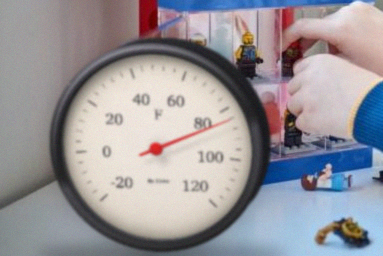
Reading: value=84 unit=°F
